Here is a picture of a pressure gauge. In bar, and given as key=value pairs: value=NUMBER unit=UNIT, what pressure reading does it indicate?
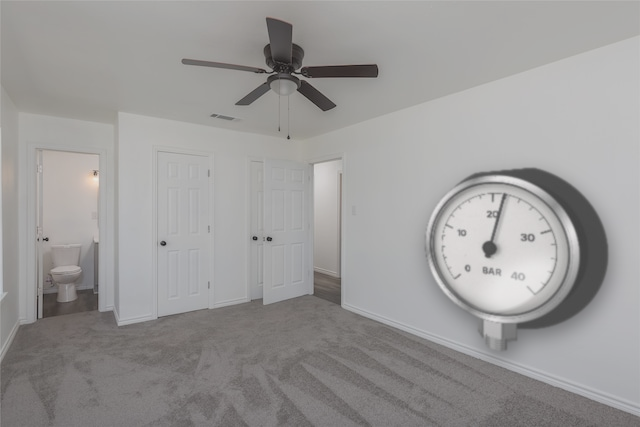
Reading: value=22 unit=bar
